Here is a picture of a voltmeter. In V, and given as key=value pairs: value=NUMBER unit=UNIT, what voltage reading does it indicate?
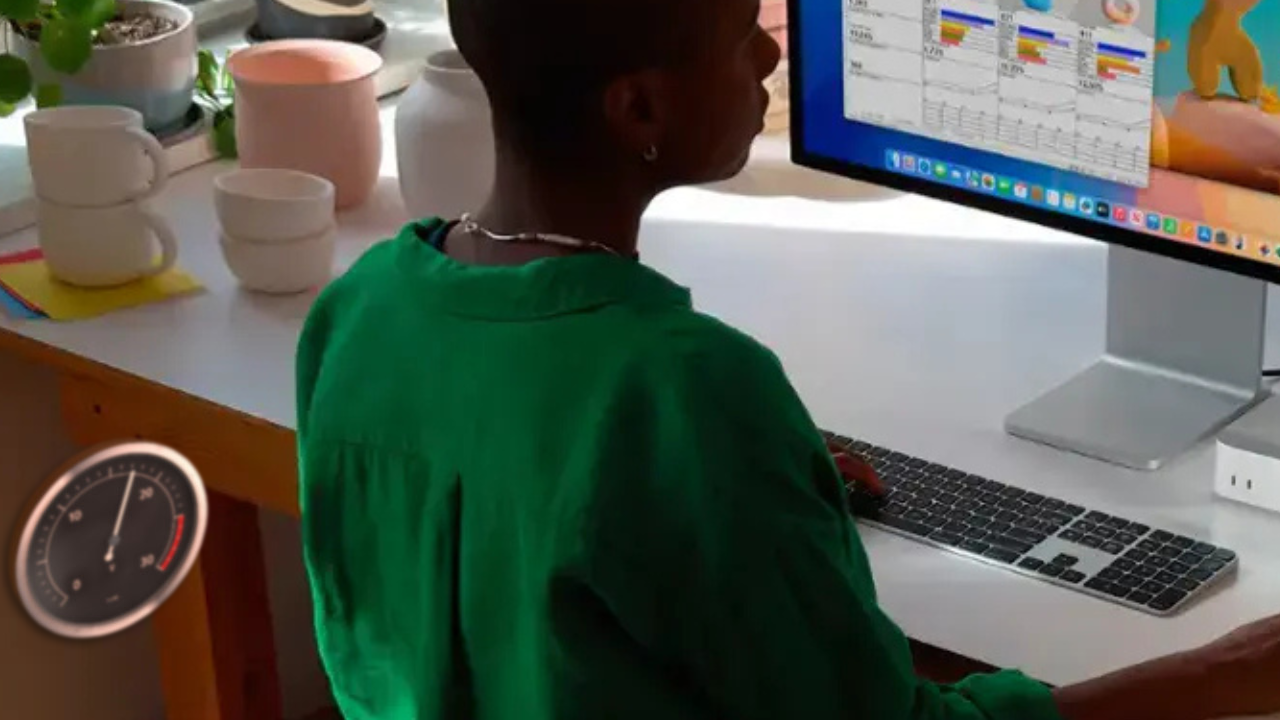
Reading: value=17 unit=V
